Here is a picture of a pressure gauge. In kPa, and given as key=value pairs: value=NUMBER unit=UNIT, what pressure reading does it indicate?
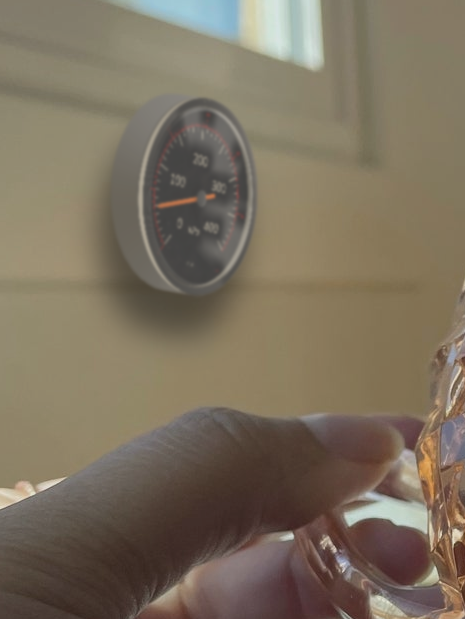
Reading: value=50 unit=kPa
